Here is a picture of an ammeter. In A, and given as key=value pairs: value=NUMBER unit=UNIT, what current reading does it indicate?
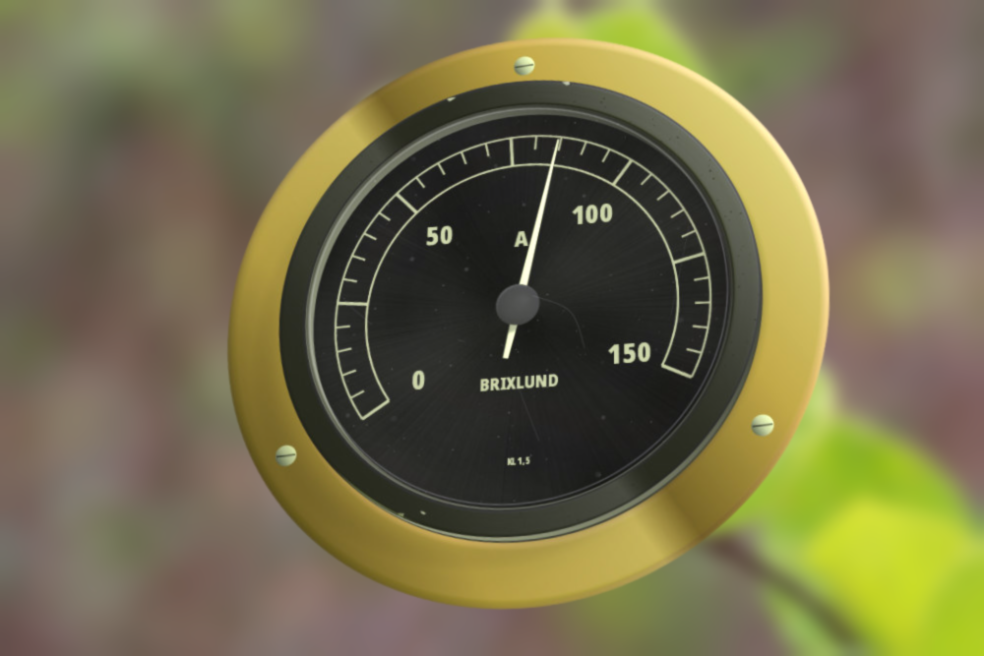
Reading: value=85 unit=A
